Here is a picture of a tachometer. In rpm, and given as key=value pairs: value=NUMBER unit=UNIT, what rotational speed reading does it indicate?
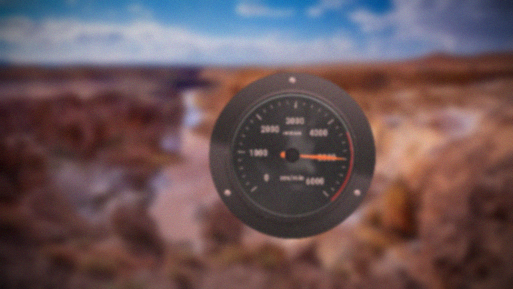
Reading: value=5000 unit=rpm
